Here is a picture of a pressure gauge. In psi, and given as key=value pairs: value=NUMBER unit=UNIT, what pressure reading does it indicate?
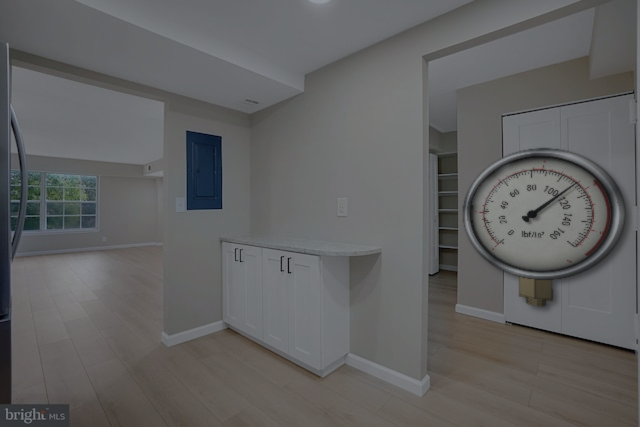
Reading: value=110 unit=psi
